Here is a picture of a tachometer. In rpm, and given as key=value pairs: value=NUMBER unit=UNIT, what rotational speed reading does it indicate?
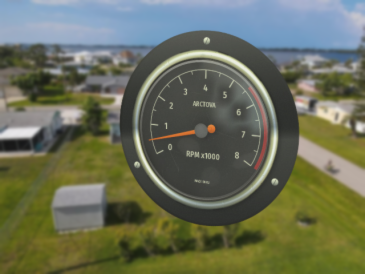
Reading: value=500 unit=rpm
